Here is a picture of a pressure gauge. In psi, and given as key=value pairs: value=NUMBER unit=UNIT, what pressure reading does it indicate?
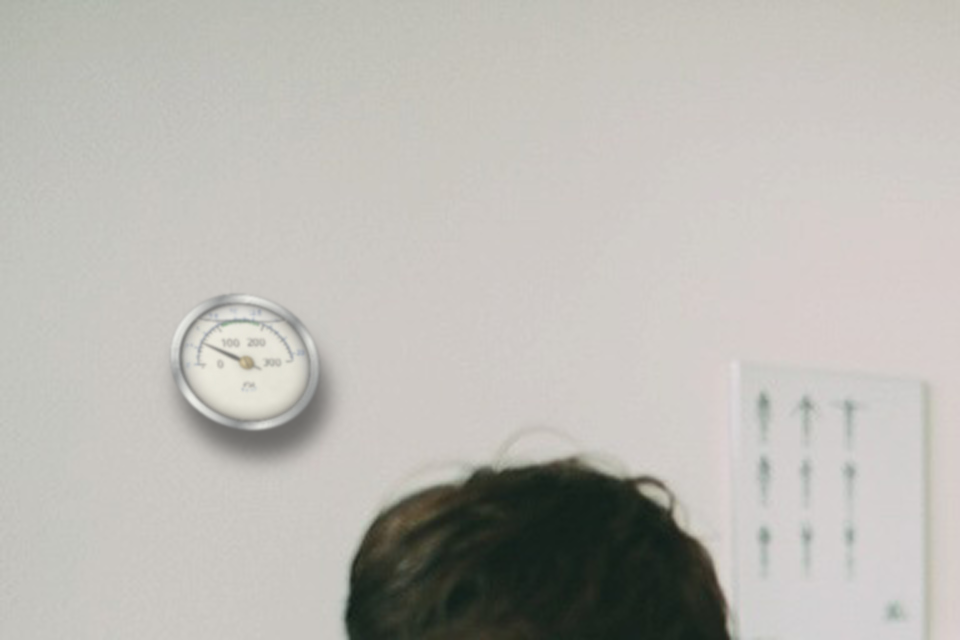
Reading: value=50 unit=psi
